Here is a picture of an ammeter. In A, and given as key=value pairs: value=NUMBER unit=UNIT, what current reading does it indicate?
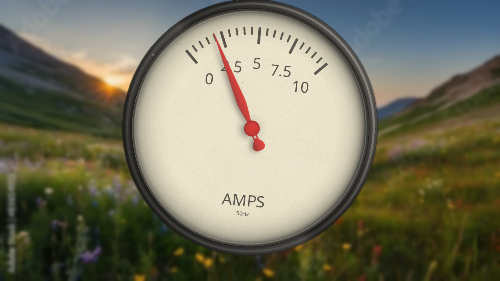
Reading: value=2 unit=A
